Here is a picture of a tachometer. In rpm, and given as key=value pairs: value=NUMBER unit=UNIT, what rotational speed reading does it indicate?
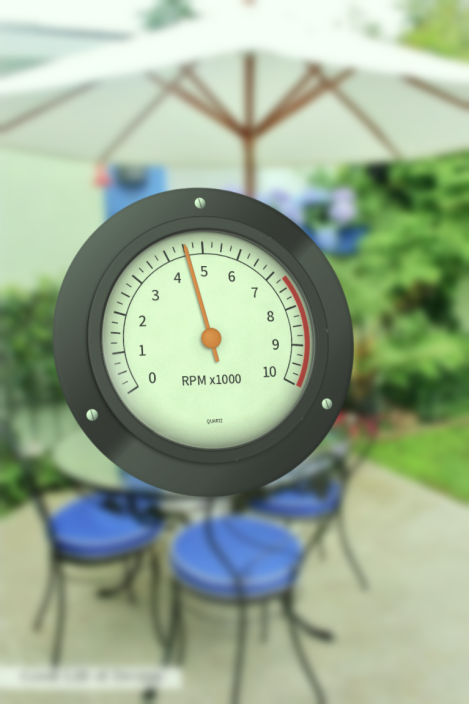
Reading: value=4500 unit=rpm
